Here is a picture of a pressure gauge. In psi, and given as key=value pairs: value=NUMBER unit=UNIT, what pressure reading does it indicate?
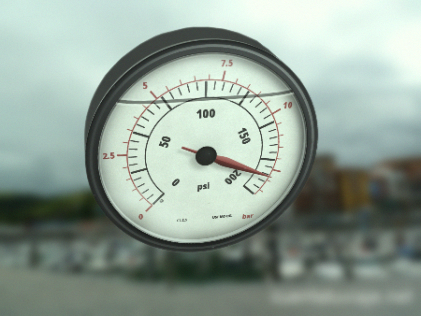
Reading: value=185 unit=psi
